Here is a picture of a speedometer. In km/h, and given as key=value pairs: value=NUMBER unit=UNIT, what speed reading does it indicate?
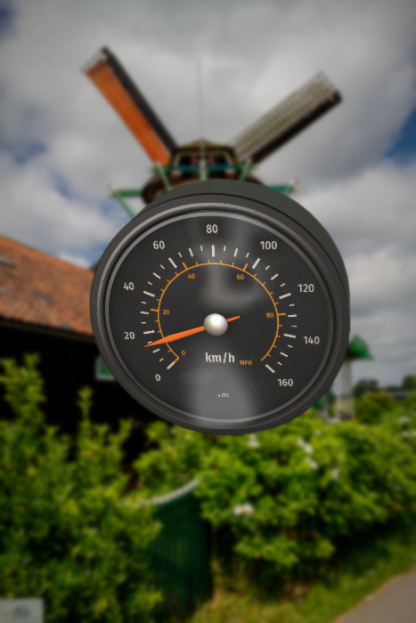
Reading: value=15 unit=km/h
